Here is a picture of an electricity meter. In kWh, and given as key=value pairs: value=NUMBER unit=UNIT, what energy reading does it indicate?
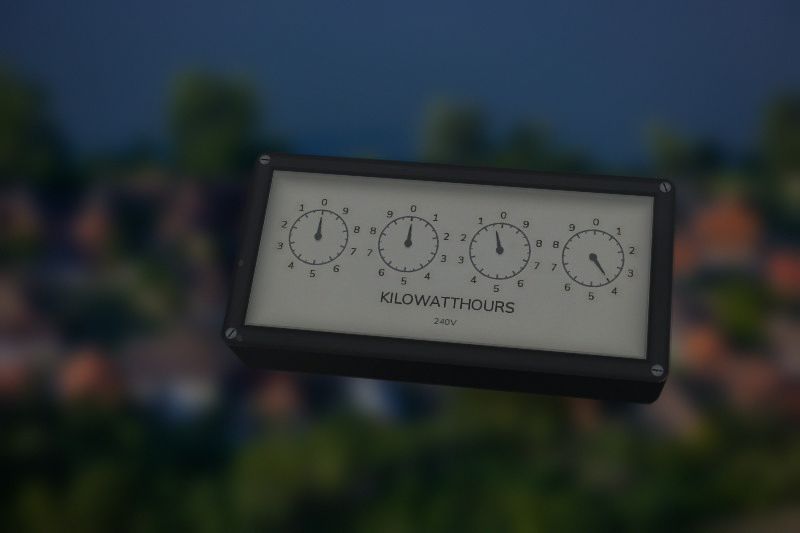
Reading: value=4 unit=kWh
